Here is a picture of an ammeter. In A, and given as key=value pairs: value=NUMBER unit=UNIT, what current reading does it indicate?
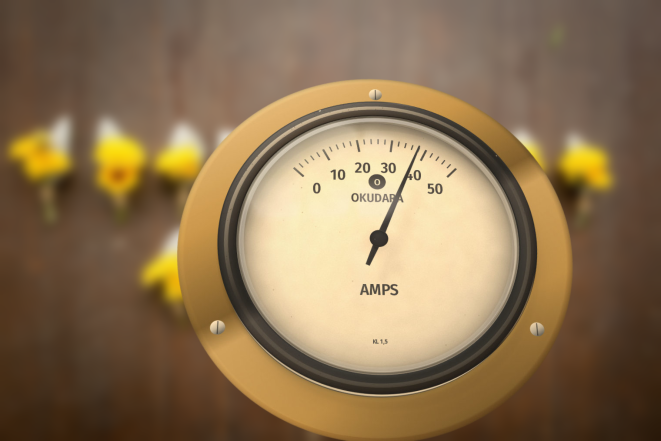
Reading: value=38 unit=A
